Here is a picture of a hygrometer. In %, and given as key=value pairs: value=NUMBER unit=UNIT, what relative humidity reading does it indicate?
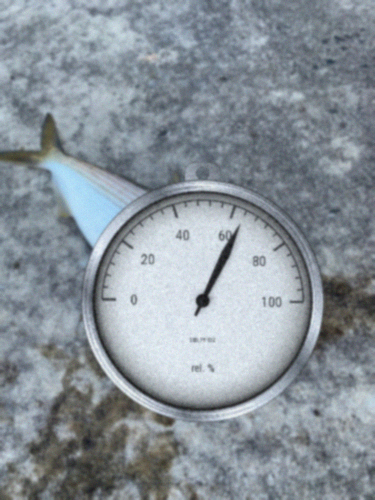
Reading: value=64 unit=%
